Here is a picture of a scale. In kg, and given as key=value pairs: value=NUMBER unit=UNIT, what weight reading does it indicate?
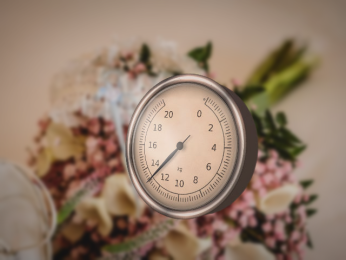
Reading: value=13 unit=kg
